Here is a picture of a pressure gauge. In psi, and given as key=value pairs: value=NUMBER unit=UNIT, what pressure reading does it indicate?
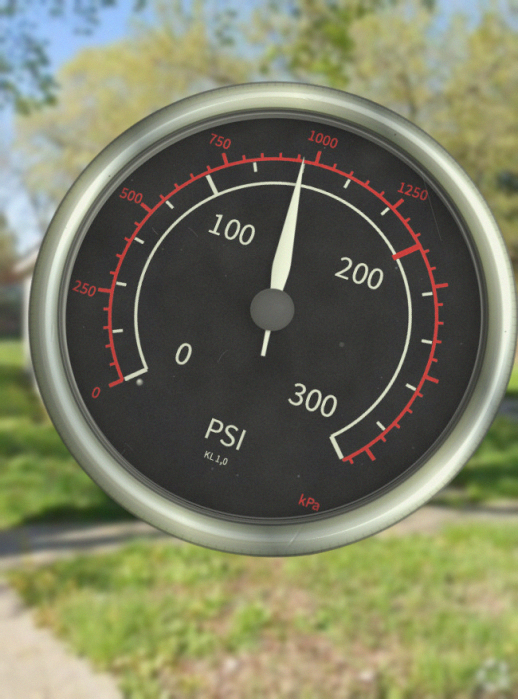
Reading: value=140 unit=psi
